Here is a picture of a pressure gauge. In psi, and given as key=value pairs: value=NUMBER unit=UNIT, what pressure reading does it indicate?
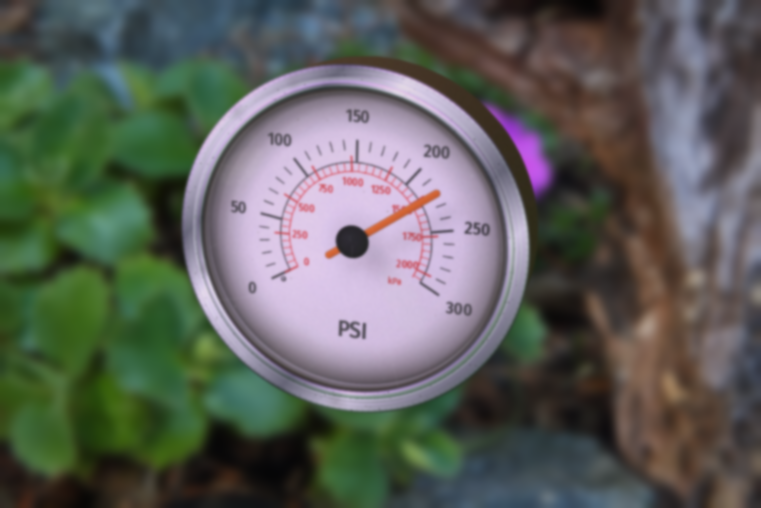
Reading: value=220 unit=psi
